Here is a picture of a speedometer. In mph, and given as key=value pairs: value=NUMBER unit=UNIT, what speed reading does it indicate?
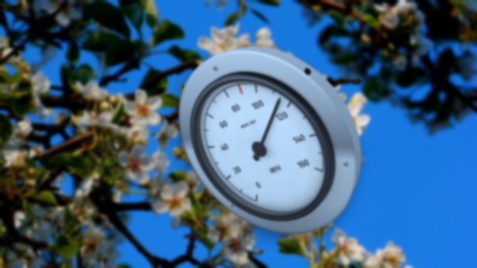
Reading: value=115 unit=mph
